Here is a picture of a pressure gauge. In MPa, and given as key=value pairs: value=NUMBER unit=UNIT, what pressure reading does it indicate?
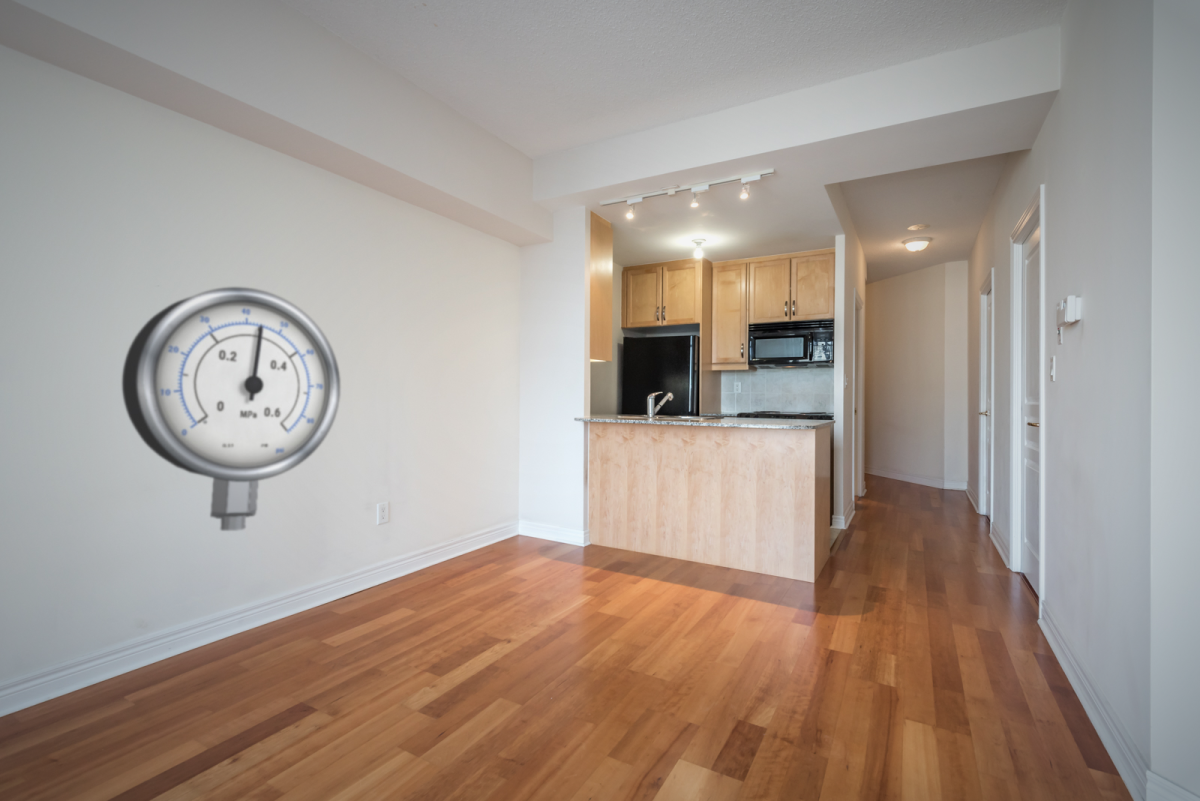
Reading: value=0.3 unit=MPa
